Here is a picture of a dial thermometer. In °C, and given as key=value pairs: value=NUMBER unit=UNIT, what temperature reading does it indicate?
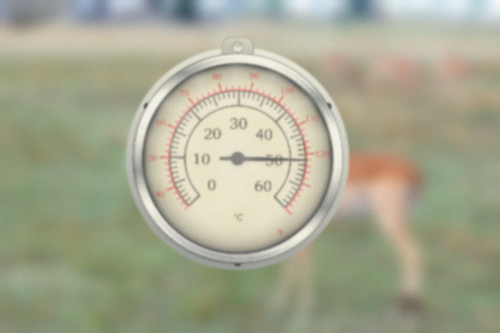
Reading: value=50 unit=°C
